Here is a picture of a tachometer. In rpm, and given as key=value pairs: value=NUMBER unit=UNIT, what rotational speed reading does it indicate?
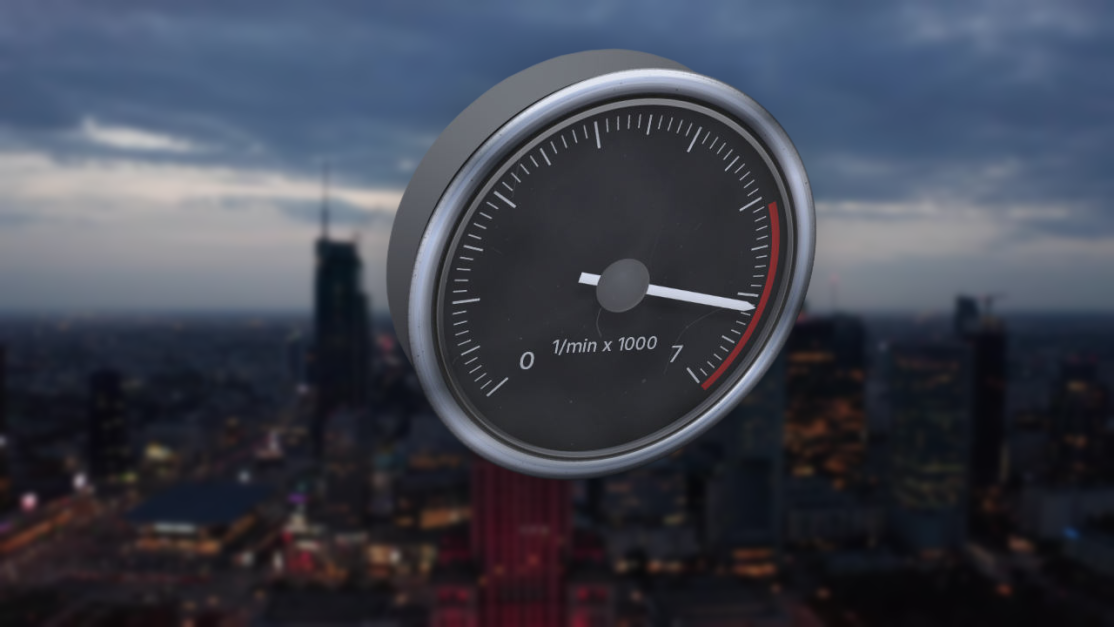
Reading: value=6100 unit=rpm
